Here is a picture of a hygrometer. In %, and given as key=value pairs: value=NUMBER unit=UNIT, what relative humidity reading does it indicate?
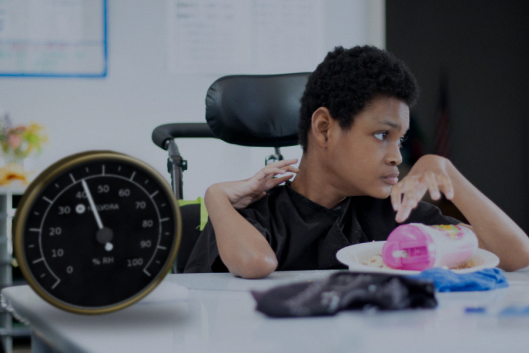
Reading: value=42.5 unit=%
